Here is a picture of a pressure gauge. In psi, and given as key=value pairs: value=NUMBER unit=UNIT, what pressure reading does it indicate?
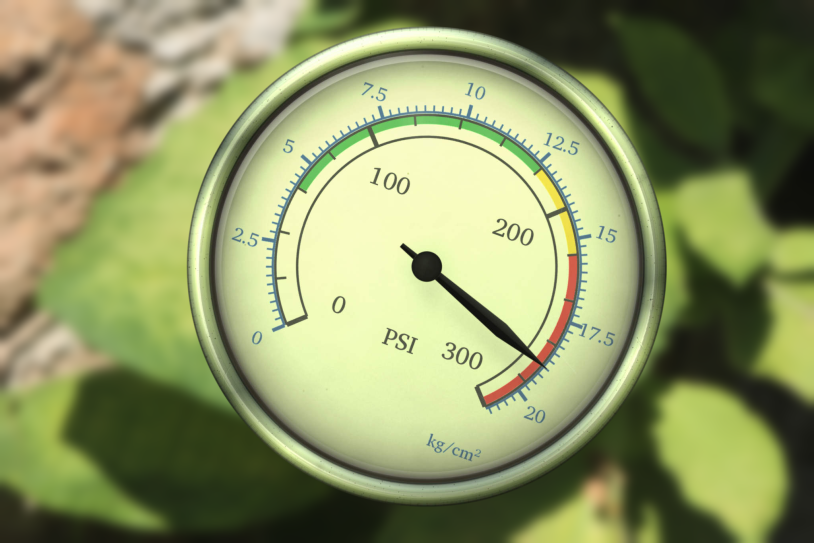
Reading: value=270 unit=psi
